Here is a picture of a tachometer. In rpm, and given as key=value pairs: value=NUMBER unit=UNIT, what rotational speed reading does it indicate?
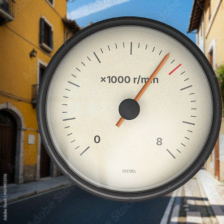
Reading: value=5000 unit=rpm
